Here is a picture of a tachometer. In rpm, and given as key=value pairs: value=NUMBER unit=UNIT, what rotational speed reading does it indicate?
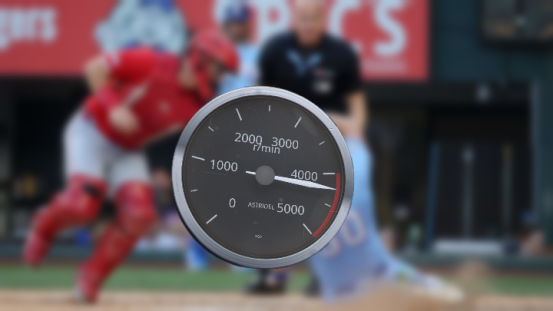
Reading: value=4250 unit=rpm
